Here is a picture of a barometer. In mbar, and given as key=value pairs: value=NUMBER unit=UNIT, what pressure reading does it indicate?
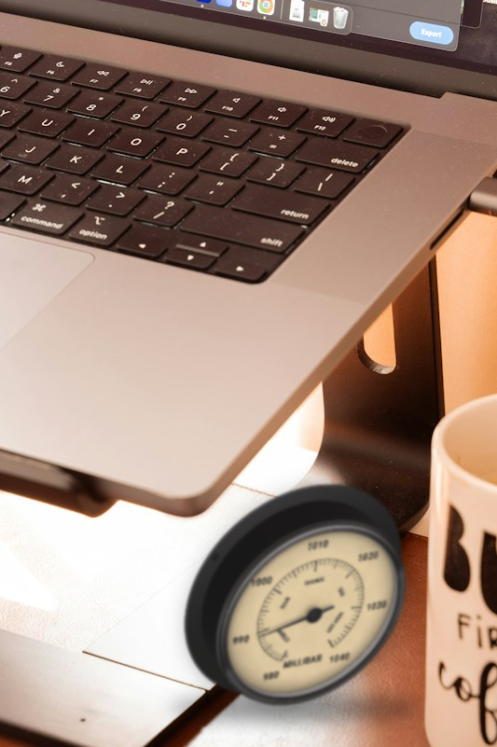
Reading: value=990 unit=mbar
